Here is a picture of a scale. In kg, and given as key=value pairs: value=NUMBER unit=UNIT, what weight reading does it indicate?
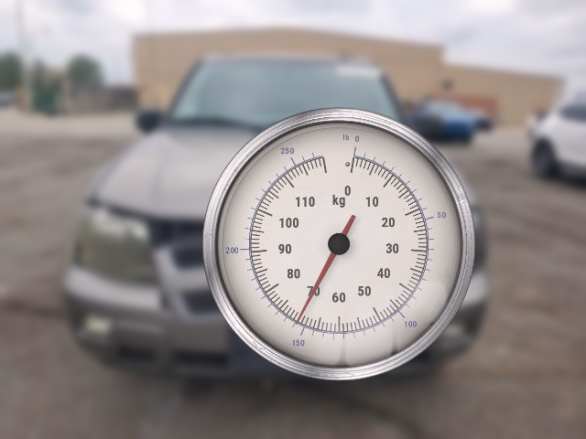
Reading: value=70 unit=kg
